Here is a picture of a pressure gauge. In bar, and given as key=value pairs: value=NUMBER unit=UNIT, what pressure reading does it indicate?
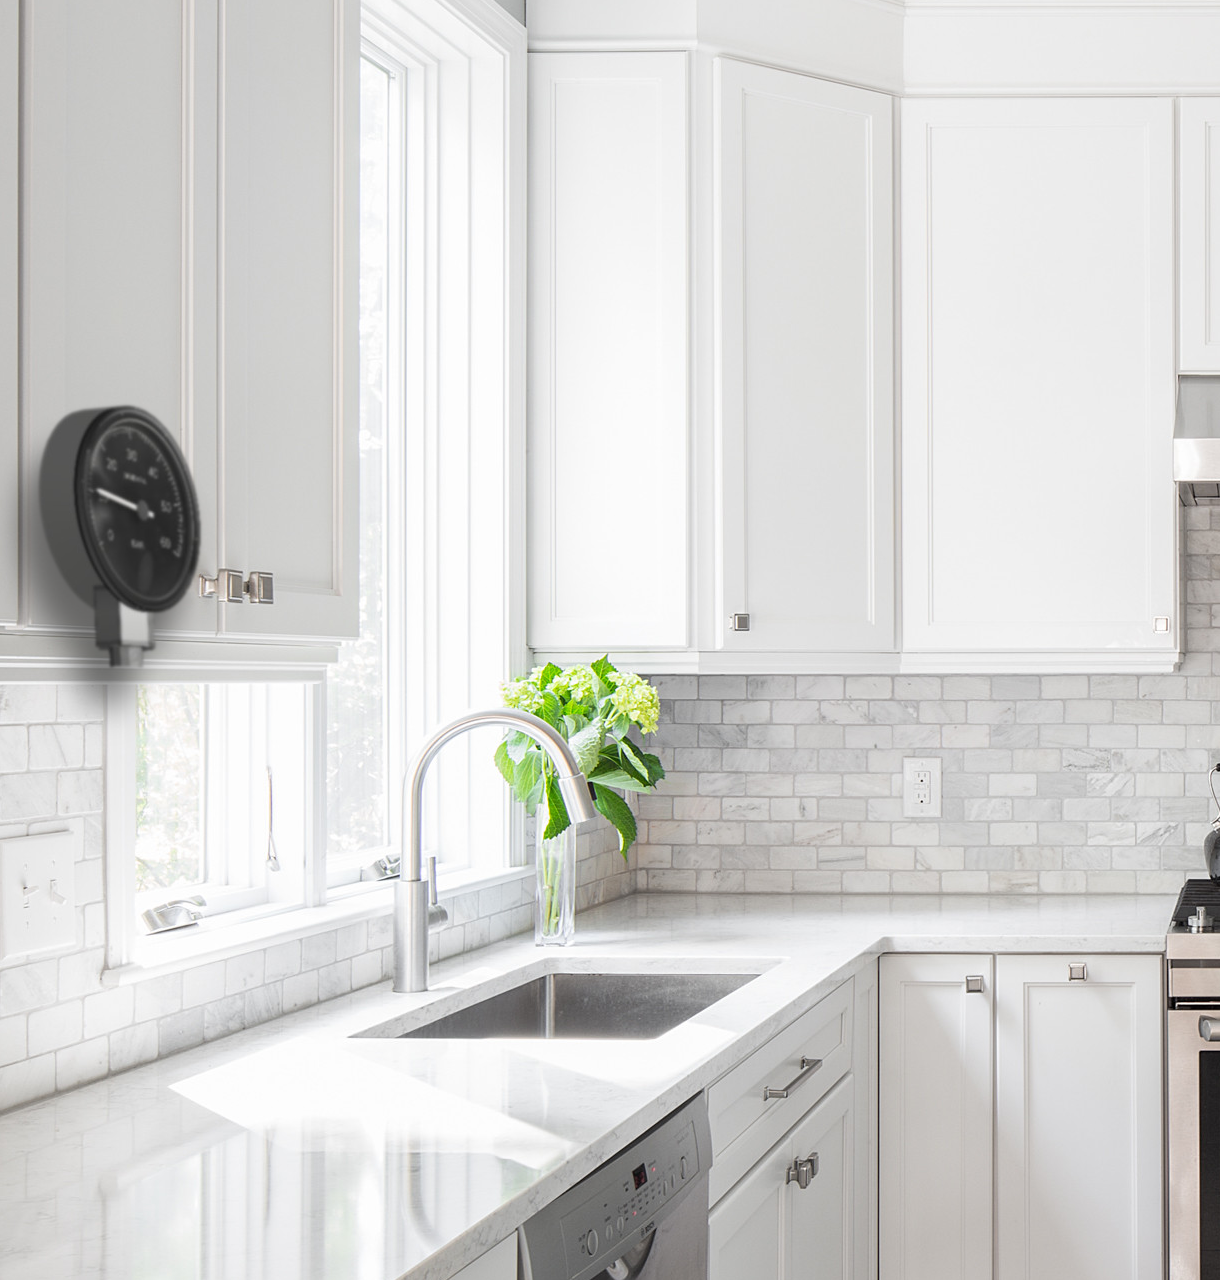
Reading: value=10 unit=bar
